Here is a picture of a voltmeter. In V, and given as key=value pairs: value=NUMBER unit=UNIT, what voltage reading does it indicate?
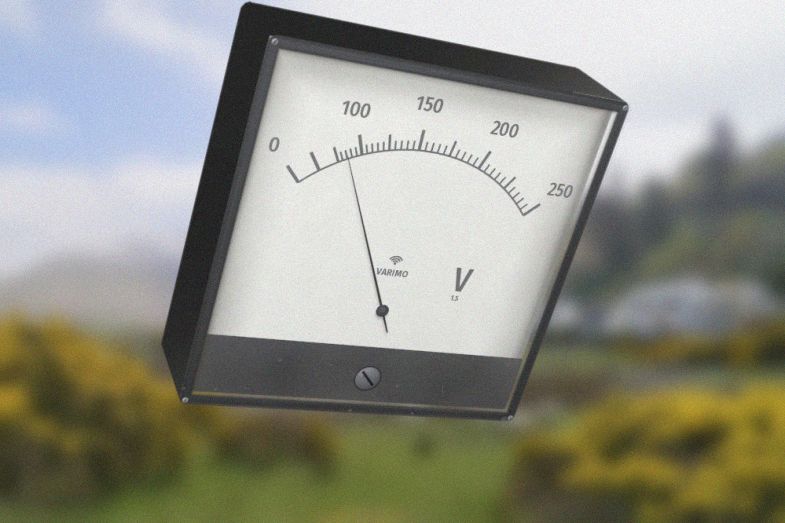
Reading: value=85 unit=V
